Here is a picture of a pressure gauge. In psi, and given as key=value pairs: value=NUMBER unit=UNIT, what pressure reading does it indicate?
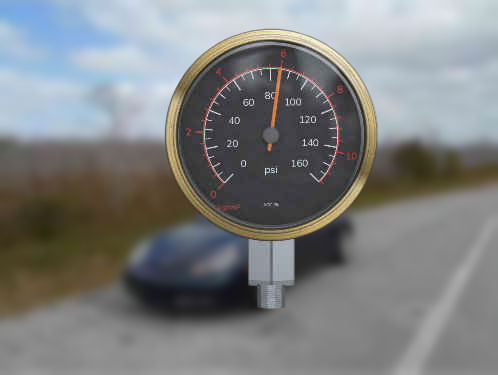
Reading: value=85 unit=psi
